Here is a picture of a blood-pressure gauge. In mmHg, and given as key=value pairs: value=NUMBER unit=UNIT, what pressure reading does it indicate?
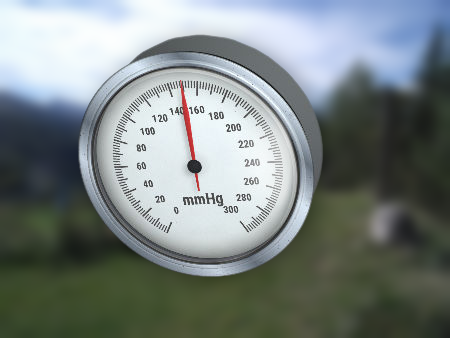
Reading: value=150 unit=mmHg
